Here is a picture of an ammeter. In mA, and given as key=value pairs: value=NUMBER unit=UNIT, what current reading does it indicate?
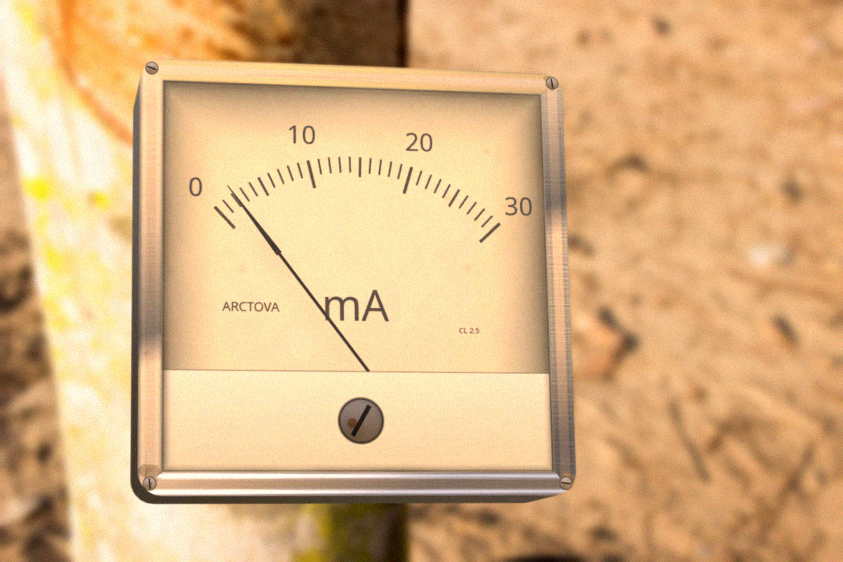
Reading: value=2 unit=mA
